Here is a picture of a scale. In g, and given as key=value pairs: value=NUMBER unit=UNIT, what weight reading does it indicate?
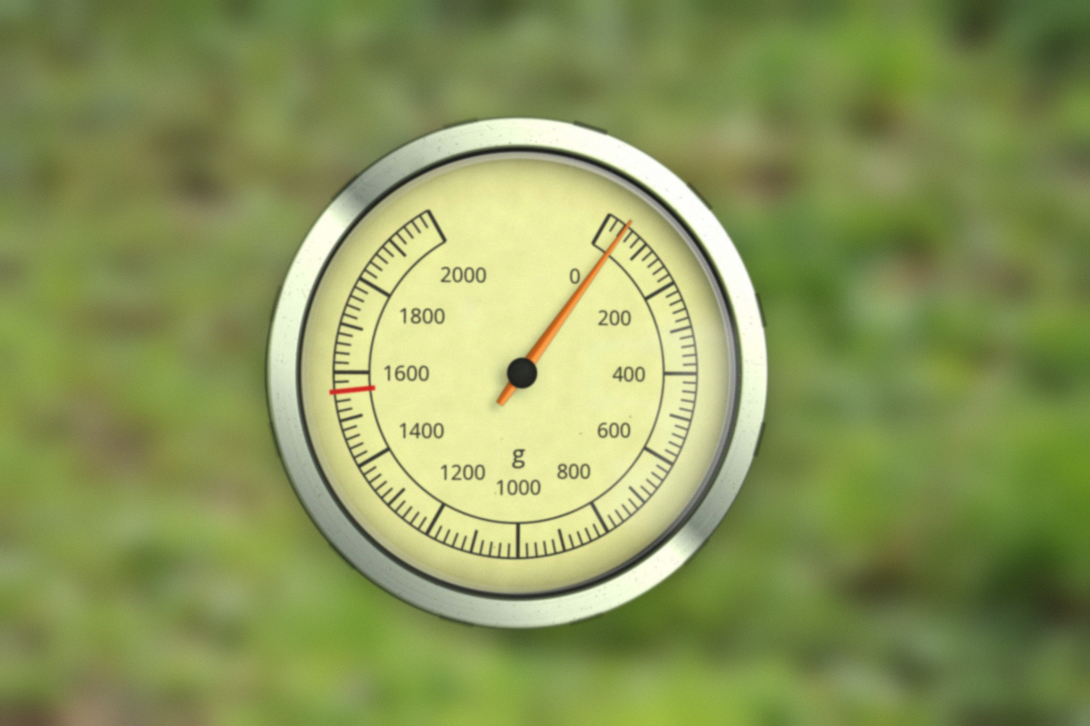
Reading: value=40 unit=g
